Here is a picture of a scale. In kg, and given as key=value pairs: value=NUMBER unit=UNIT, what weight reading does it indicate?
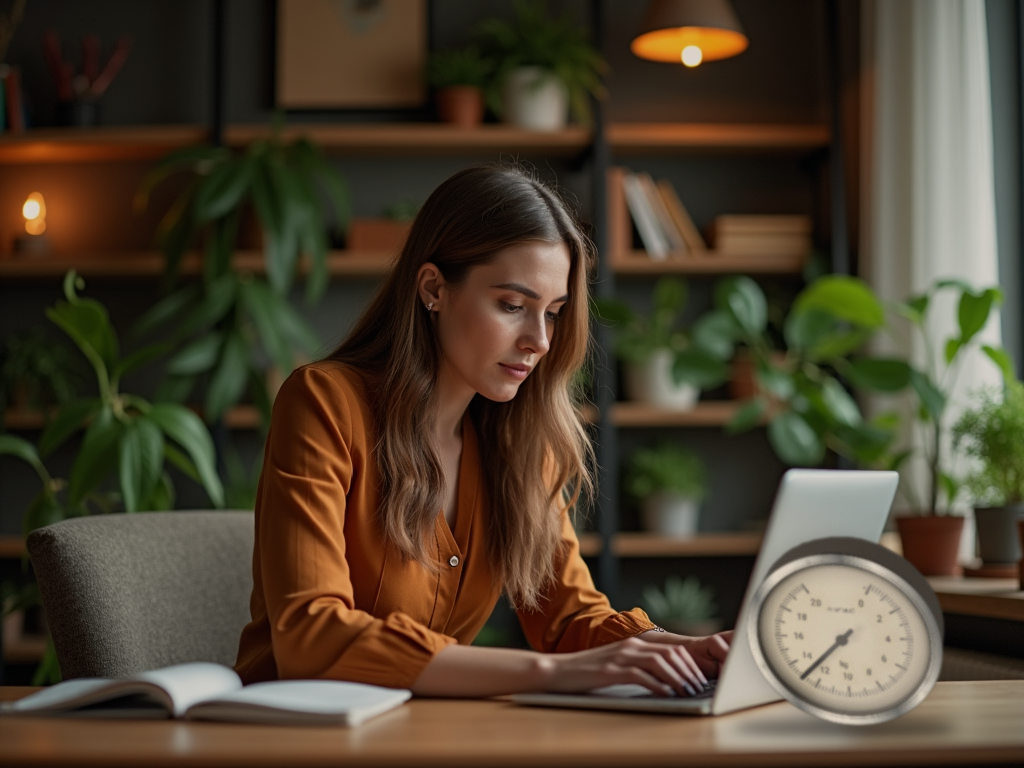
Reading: value=13 unit=kg
